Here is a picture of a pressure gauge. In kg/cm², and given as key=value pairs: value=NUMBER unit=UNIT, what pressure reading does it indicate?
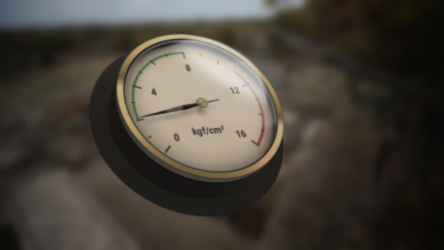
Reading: value=2 unit=kg/cm²
